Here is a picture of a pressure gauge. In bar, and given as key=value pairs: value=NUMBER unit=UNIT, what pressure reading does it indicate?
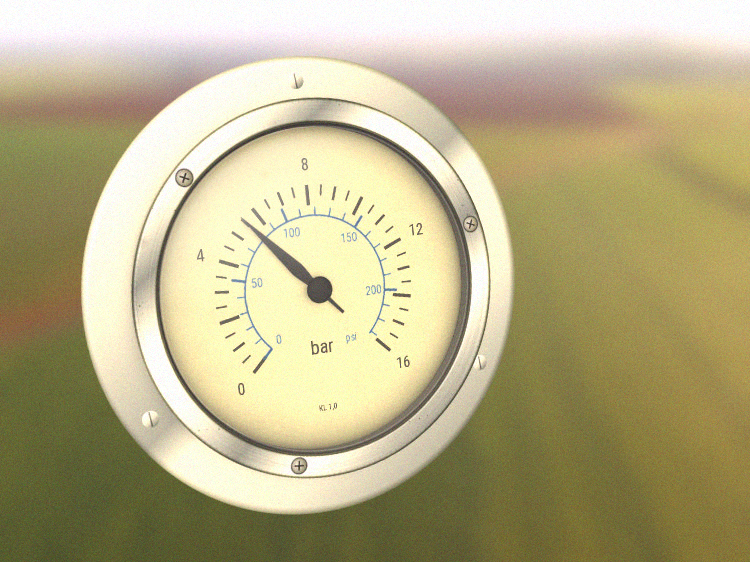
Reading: value=5.5 unit=bar
